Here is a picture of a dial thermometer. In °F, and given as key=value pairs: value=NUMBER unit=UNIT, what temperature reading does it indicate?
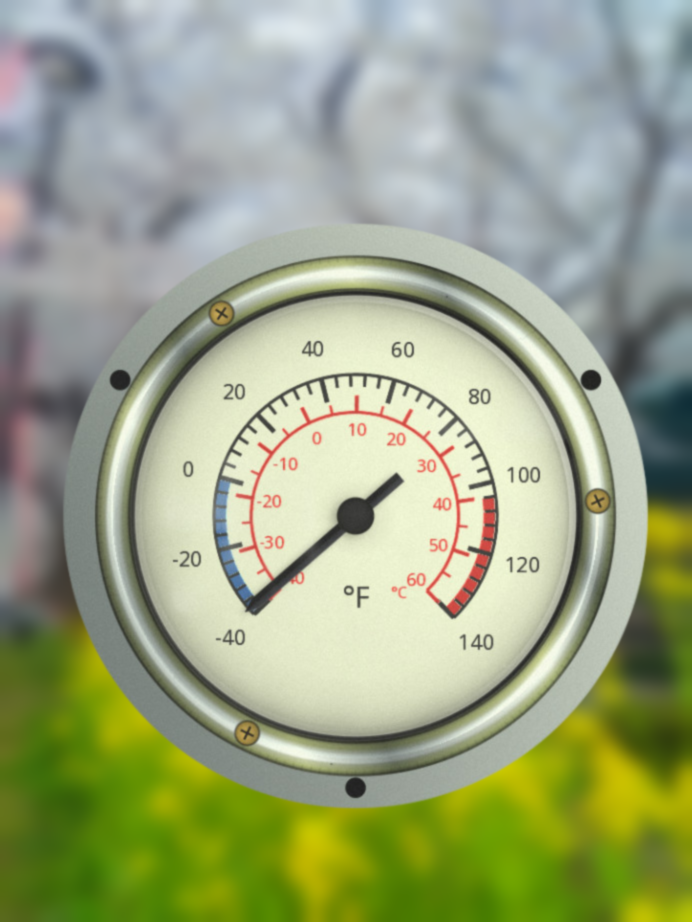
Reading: value=-38 unit=°F
